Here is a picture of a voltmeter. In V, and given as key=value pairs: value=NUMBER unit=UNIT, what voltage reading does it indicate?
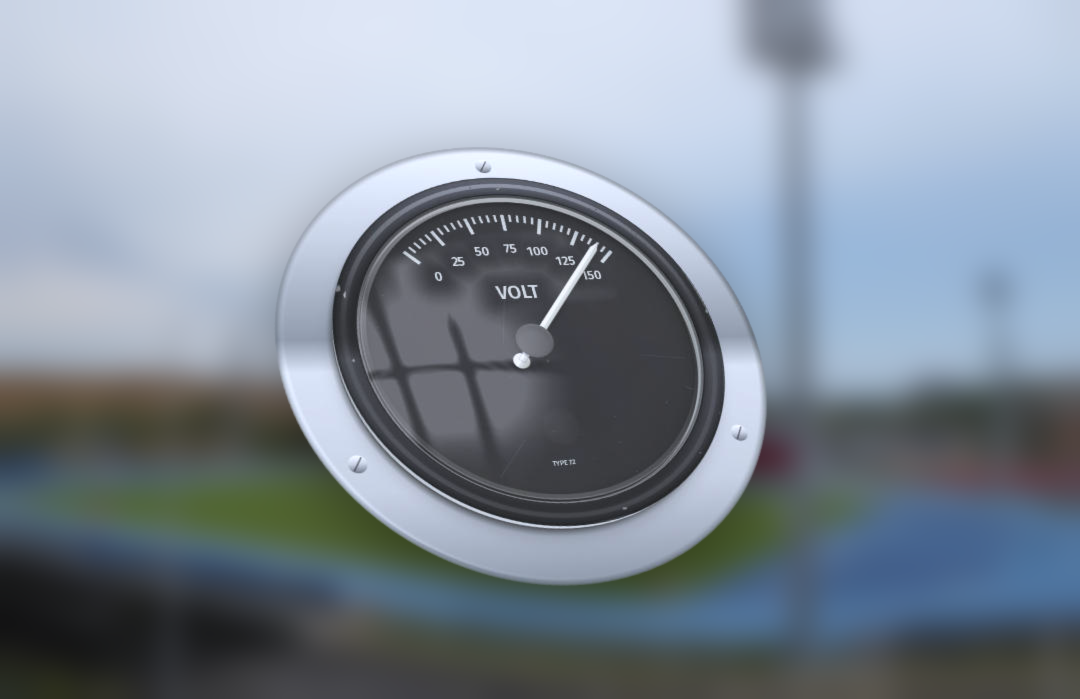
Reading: value=140 unit=V
